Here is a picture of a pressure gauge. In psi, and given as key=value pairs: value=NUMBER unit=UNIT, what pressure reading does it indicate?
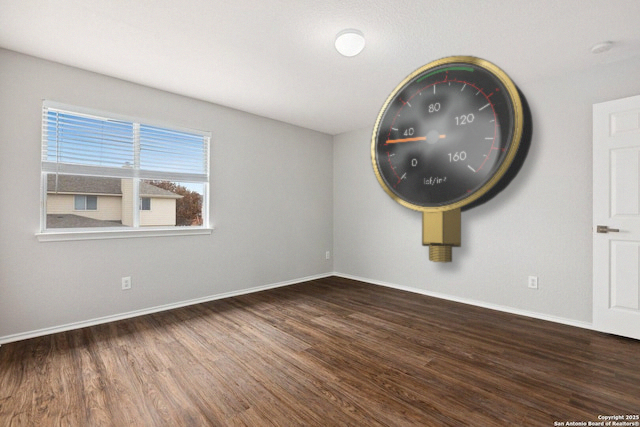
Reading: value=30 unit=psi
